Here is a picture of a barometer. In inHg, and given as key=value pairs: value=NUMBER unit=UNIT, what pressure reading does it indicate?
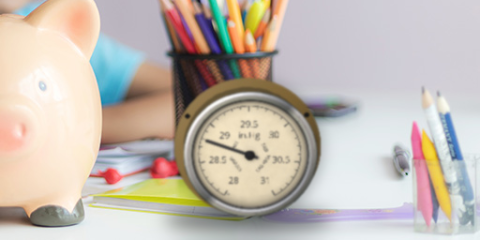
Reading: value=28.8 unit=inHg
